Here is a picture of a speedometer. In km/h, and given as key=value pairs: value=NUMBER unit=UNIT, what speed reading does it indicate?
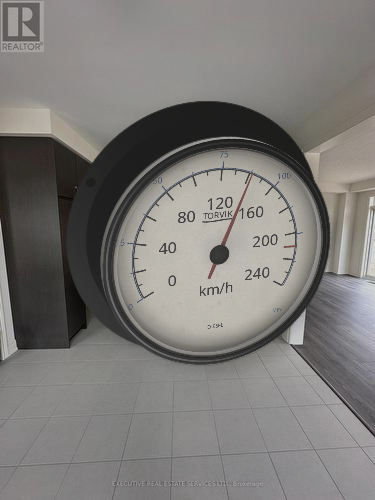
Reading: value=140 unit=km/h
